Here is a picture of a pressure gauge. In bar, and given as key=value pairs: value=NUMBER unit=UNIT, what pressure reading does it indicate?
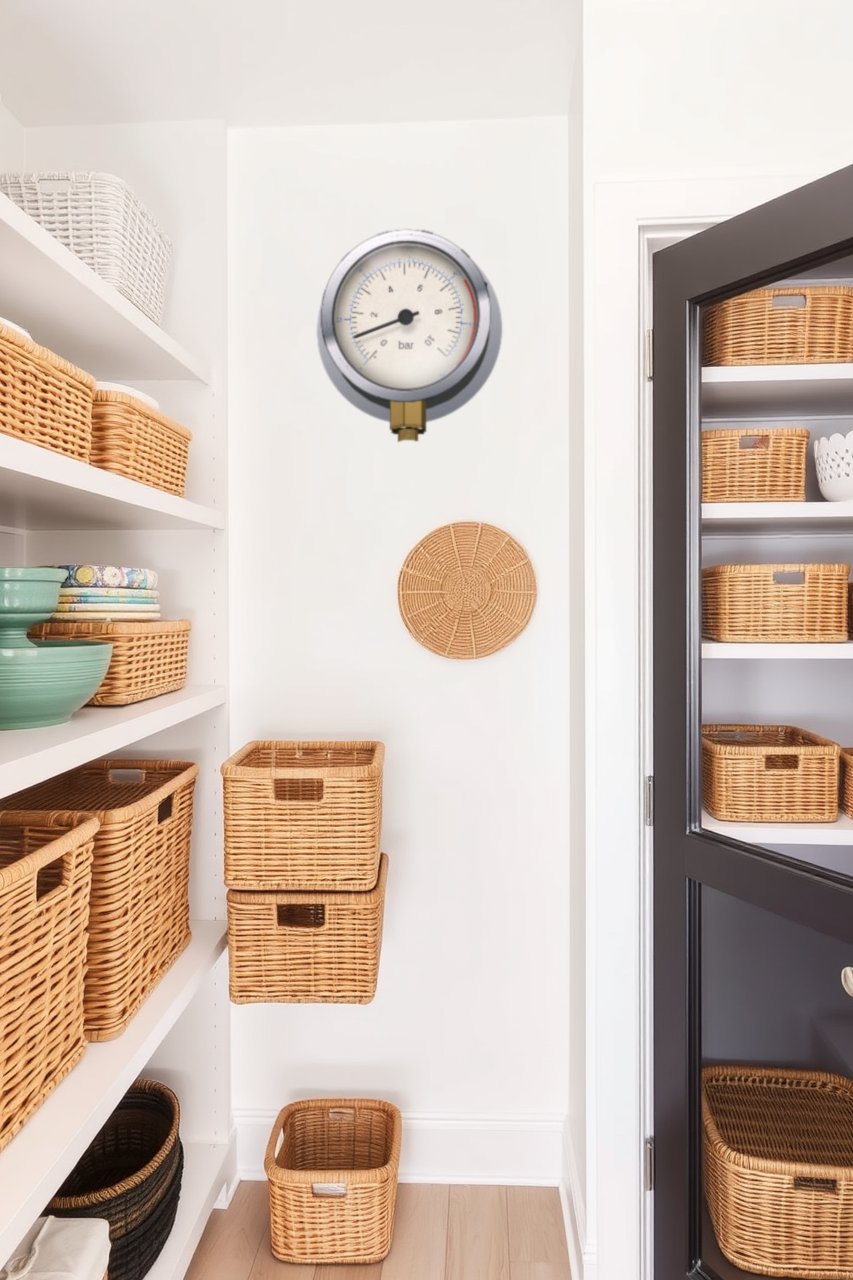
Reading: value=1 unit=bar
